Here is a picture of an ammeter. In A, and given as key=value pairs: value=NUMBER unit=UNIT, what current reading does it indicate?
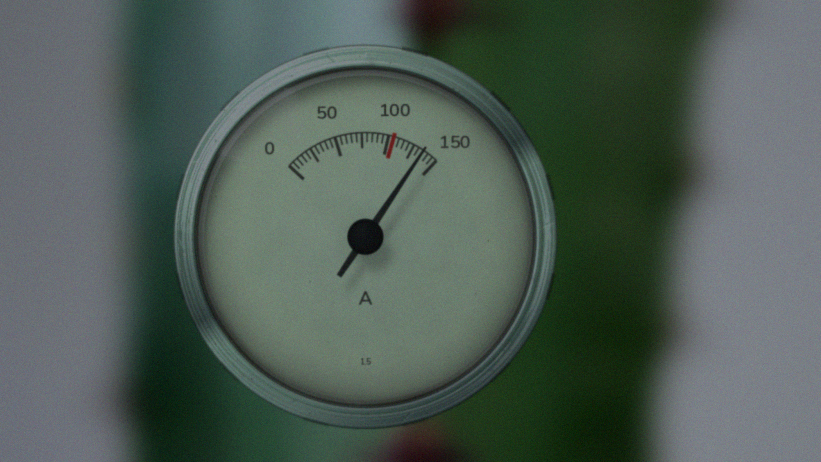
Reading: value=135 unit=A
